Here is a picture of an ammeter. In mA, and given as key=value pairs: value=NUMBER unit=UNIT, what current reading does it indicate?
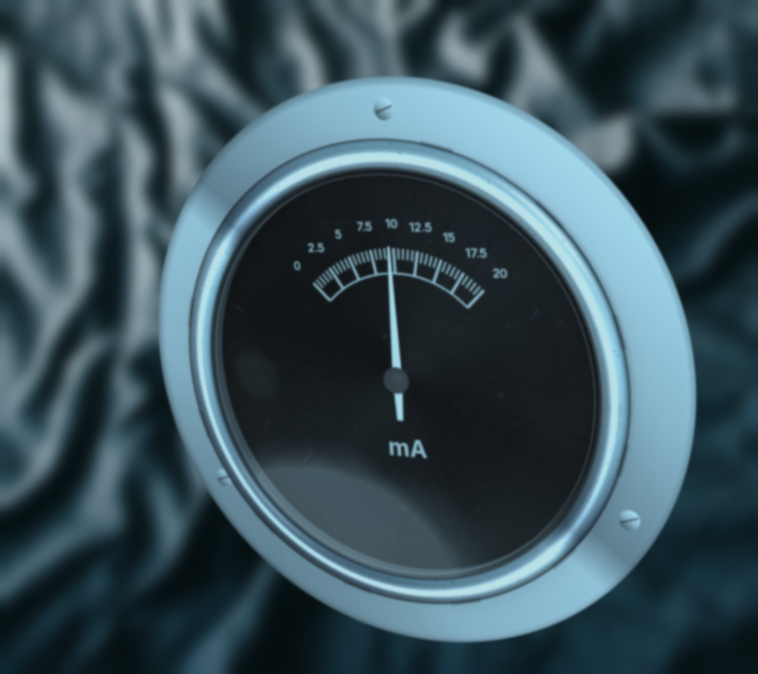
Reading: value=10 unit=mA
